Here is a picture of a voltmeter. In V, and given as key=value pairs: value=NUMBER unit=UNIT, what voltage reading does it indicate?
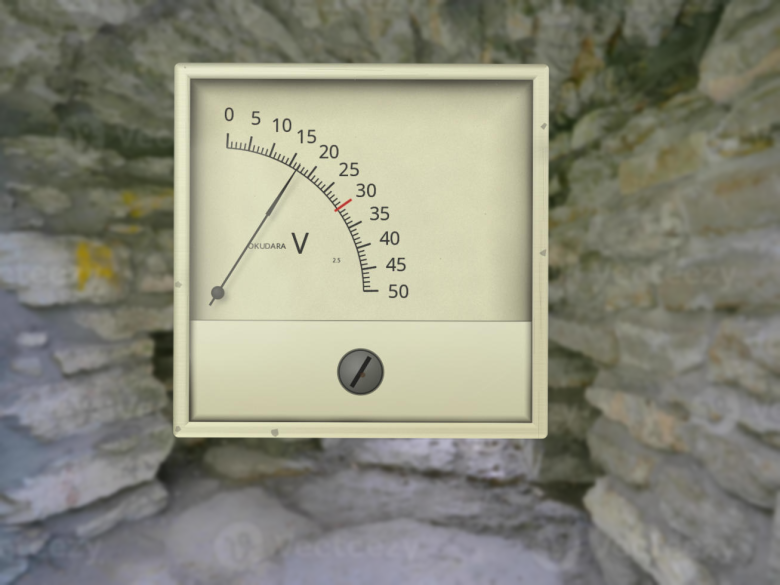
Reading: value=17 unit=V
